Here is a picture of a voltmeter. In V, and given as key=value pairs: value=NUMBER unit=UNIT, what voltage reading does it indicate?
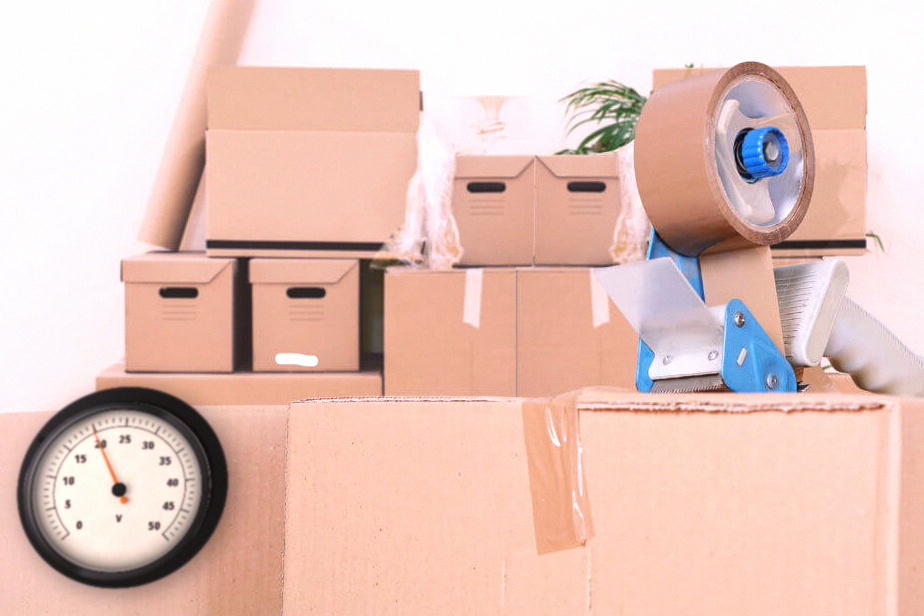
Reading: value=20 unit=V
